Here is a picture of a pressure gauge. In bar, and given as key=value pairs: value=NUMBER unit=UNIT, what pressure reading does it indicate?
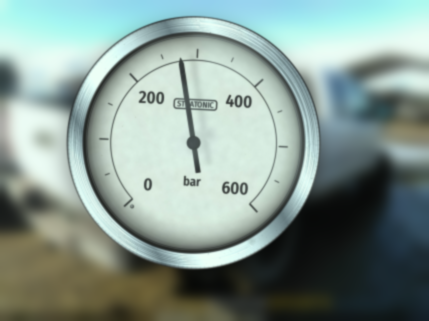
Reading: value=275 unit=bar
